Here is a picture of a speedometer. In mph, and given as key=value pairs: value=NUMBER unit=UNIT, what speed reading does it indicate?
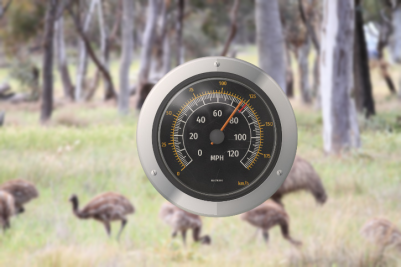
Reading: value=75 unit=mph
